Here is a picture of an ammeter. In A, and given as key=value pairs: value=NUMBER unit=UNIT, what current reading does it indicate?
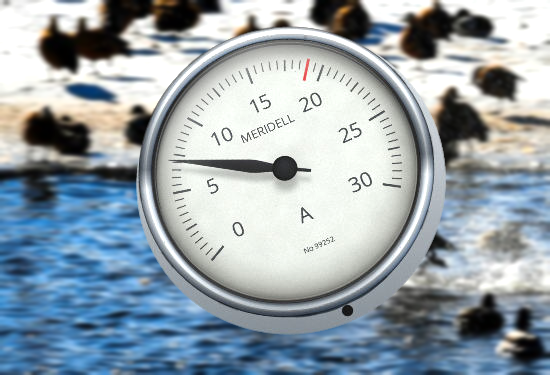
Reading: value=7 unit=A
